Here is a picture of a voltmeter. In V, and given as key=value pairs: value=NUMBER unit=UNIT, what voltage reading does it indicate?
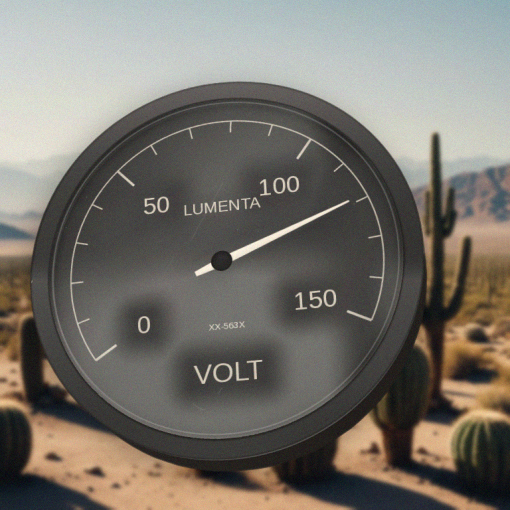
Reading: value=120 unit=V
